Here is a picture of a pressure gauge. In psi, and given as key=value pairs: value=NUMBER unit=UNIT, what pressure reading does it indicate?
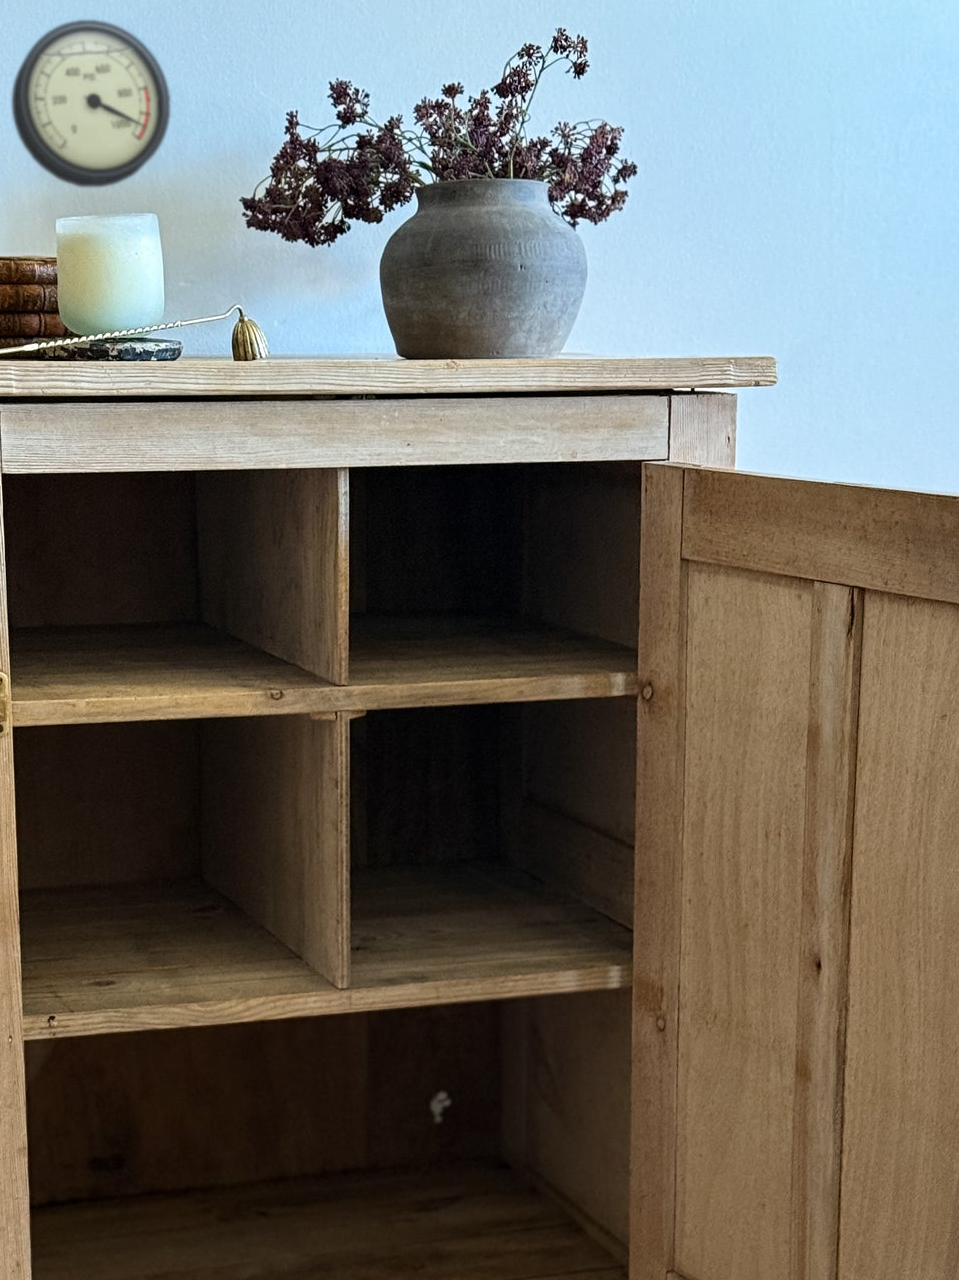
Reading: value=950 unit=psi
